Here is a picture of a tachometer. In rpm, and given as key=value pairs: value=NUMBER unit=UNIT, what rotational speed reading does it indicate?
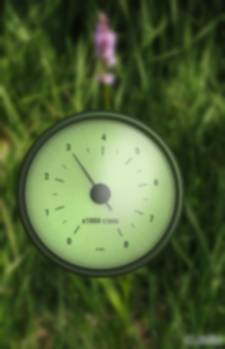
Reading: value=3000 unit=rpm
